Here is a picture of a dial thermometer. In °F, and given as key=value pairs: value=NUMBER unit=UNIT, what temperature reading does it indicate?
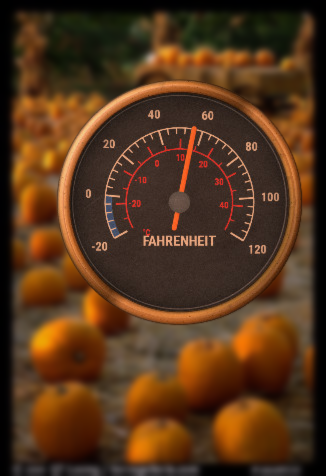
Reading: value=56 unit=°F
